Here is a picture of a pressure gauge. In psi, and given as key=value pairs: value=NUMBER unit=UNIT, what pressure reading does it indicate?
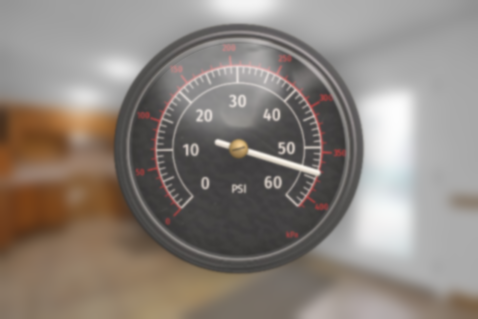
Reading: value=54 unit=psi
